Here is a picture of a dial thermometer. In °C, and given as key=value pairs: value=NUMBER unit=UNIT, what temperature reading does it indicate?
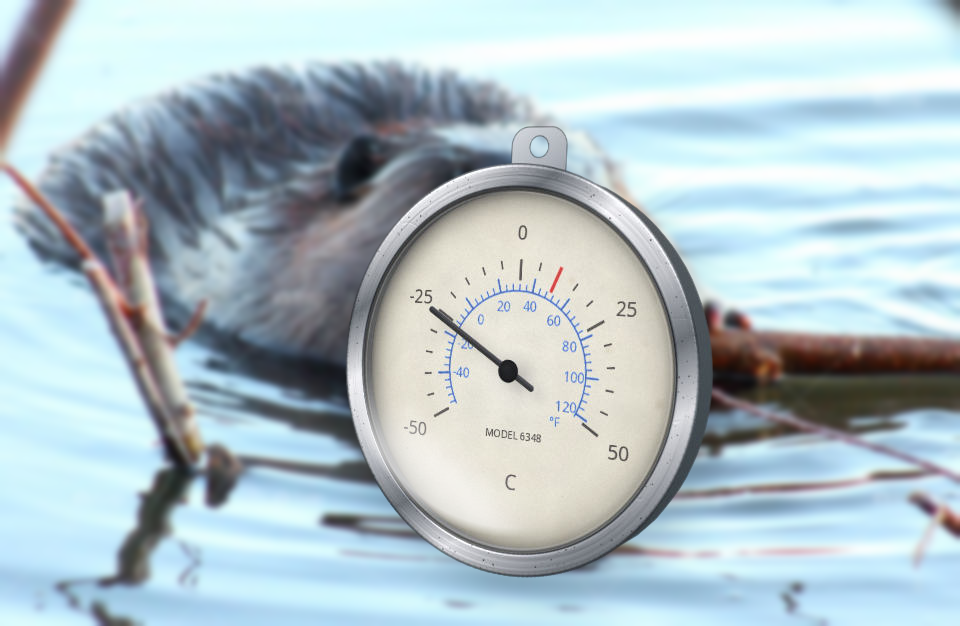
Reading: value=-25 unit=°C
